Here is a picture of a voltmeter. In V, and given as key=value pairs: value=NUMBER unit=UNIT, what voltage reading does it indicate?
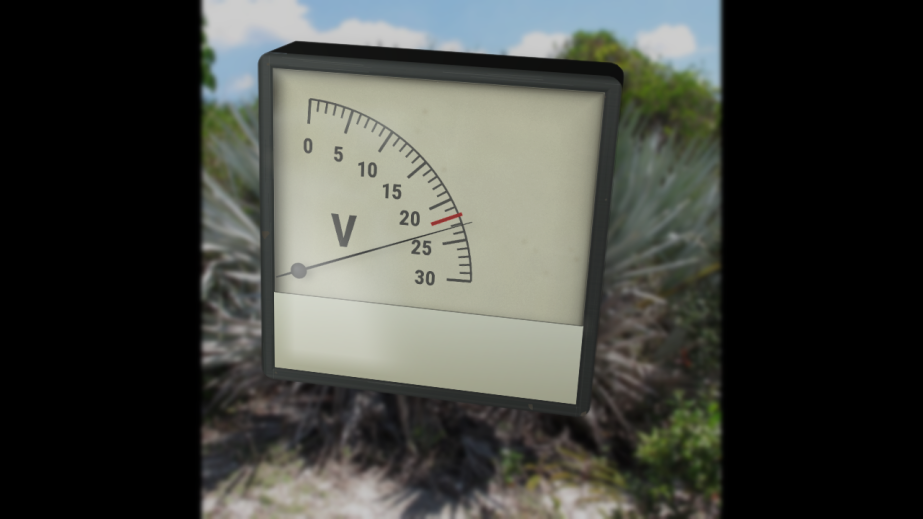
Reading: value=23 unit=V
